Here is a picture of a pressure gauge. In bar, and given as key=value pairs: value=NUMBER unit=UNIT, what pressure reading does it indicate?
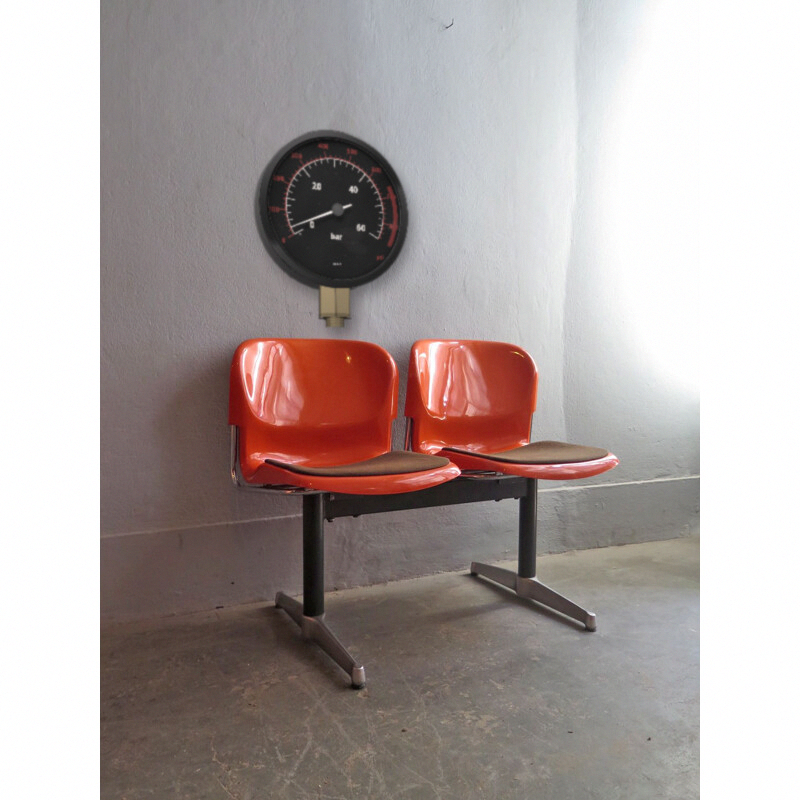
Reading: value=2 unit=bar
